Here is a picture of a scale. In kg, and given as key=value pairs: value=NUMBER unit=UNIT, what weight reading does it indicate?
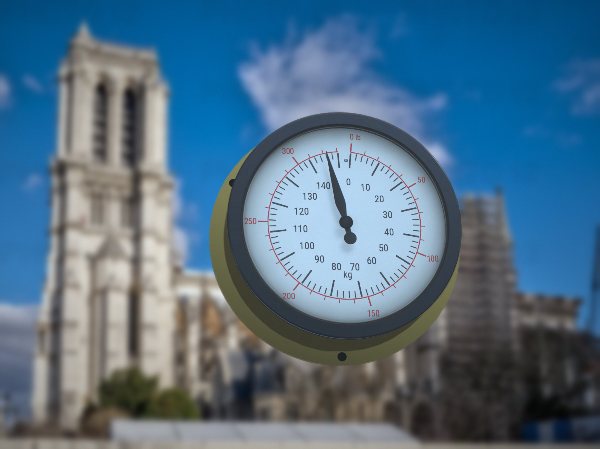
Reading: value=146 unit=kg
